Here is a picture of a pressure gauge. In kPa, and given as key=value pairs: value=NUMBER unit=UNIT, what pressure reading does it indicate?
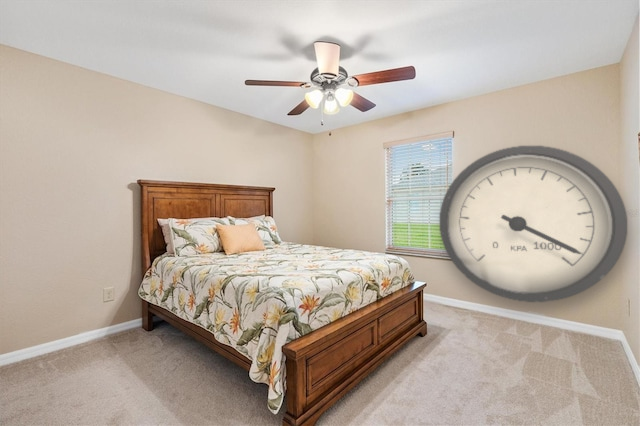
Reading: value=950 unit=kPa
